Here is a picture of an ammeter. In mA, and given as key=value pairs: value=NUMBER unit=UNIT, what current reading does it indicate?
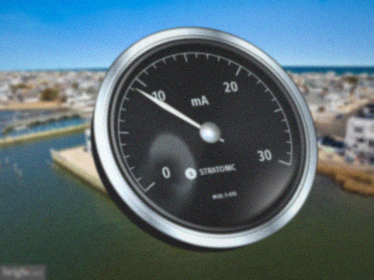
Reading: value=9 unit=mA
